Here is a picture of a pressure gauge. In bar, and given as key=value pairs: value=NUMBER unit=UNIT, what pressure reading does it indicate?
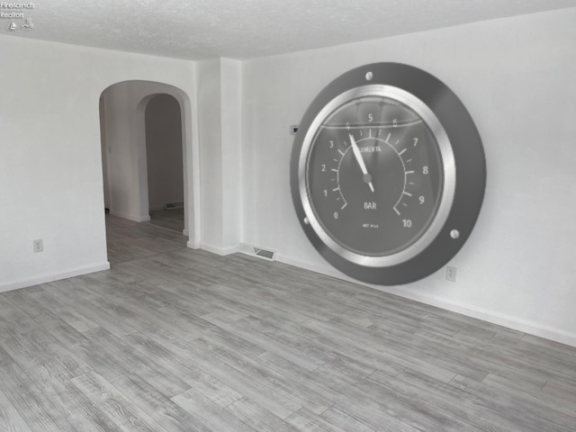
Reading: value=4 unit=bar
